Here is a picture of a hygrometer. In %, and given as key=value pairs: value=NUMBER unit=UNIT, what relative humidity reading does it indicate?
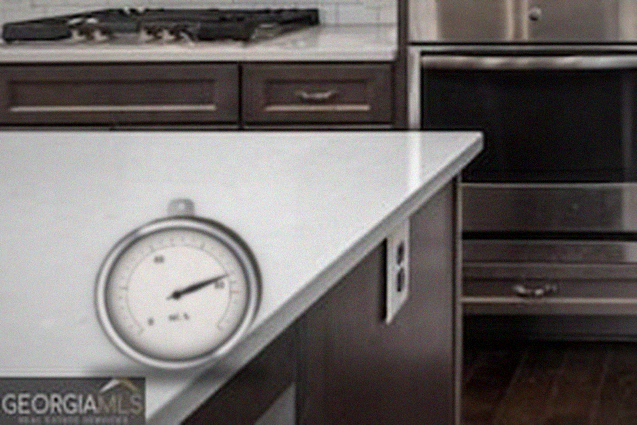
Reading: value=76 unit=%
